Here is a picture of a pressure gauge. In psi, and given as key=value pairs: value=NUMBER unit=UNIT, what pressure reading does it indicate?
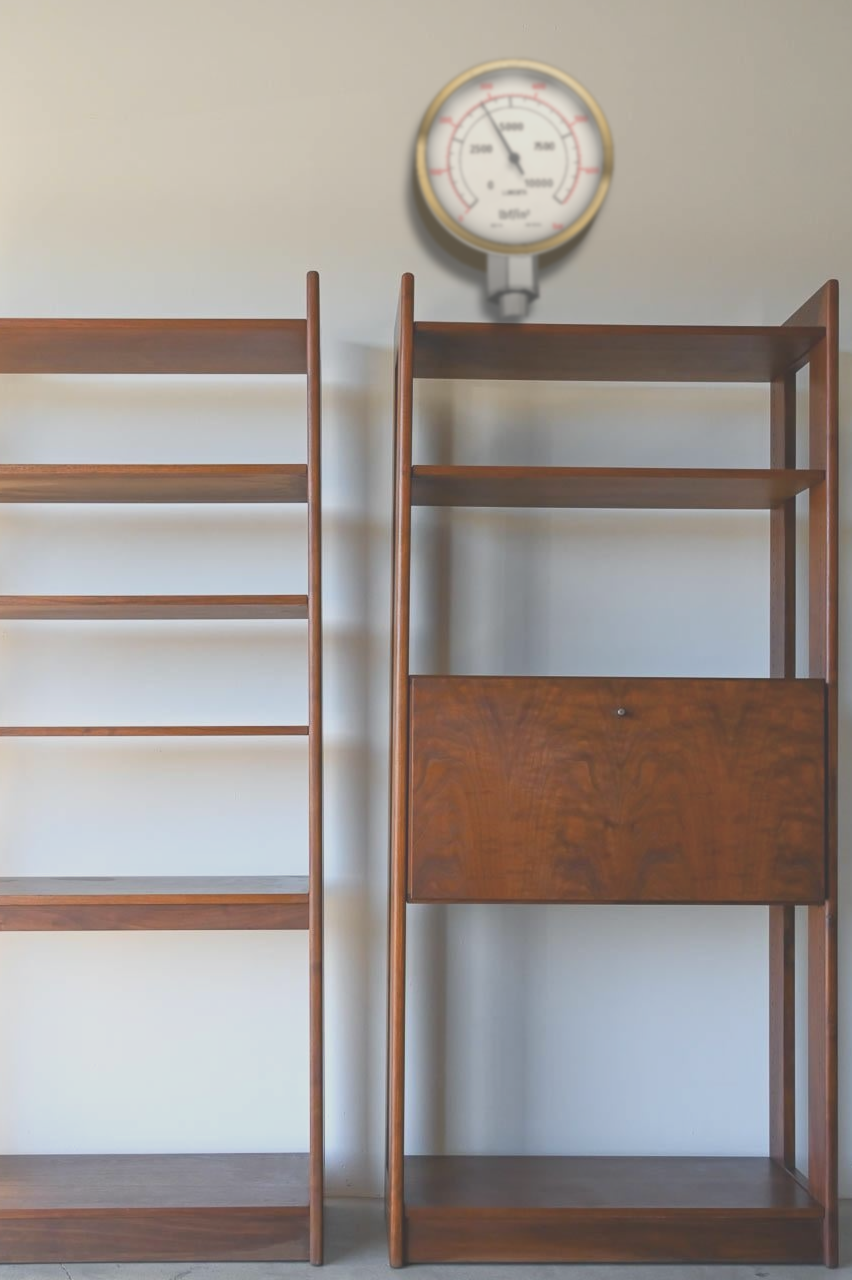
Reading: value=4000 unit=psi
